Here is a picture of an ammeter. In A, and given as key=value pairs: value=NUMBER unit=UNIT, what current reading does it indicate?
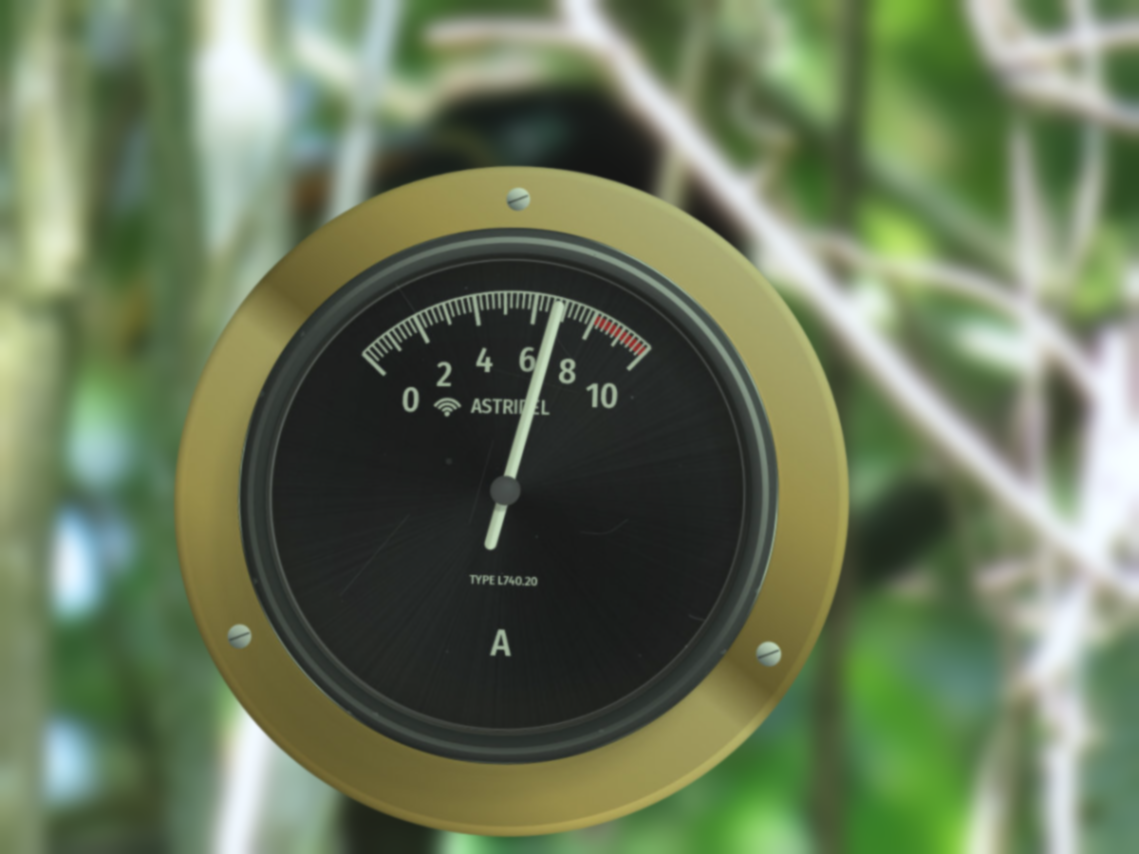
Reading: value=6.8 unit=A
